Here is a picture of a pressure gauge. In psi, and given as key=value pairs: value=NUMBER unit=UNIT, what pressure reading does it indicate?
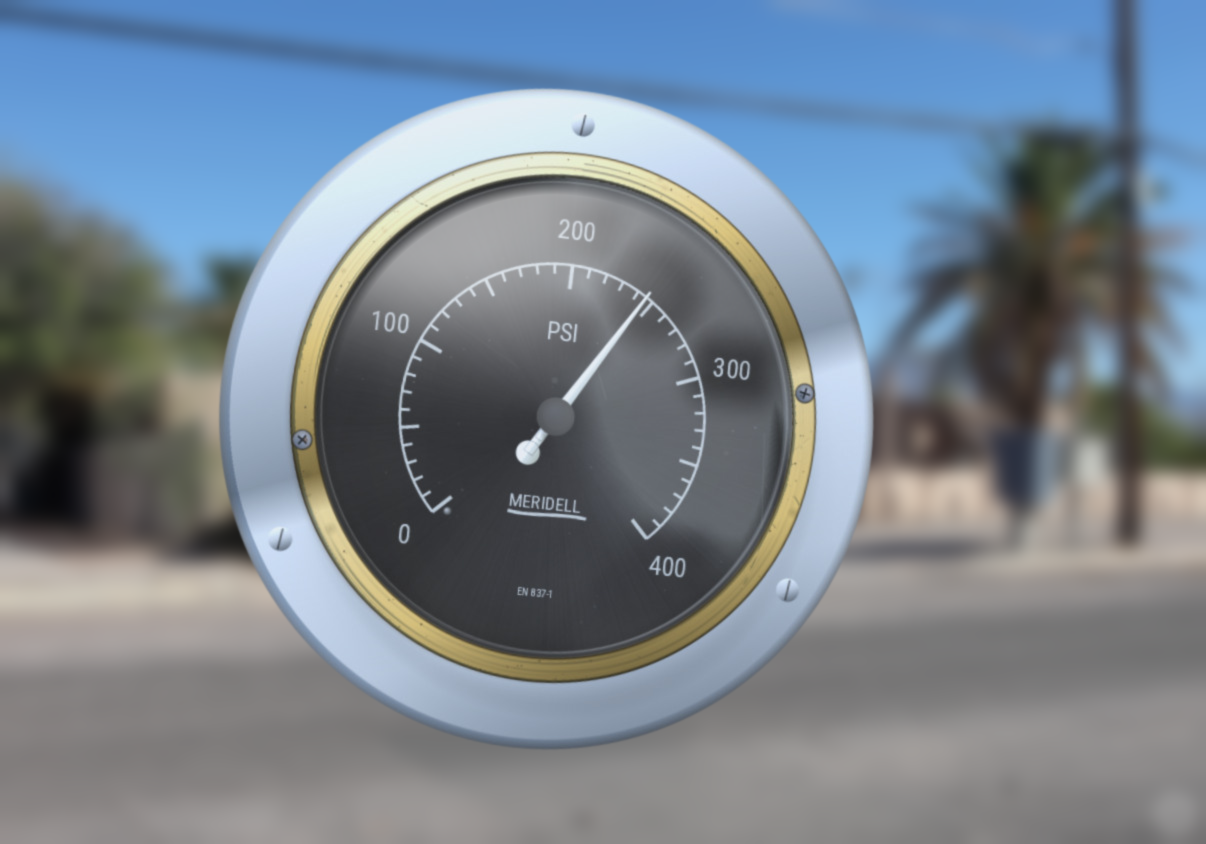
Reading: value=245 unit=psi
